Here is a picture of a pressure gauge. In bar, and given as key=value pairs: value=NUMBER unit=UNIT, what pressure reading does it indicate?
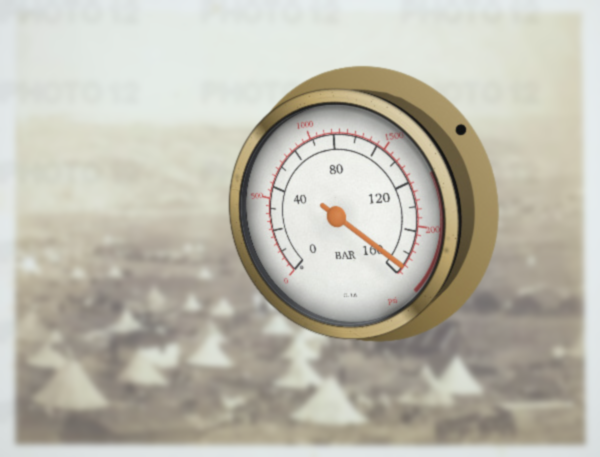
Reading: value=155 unit=bar
